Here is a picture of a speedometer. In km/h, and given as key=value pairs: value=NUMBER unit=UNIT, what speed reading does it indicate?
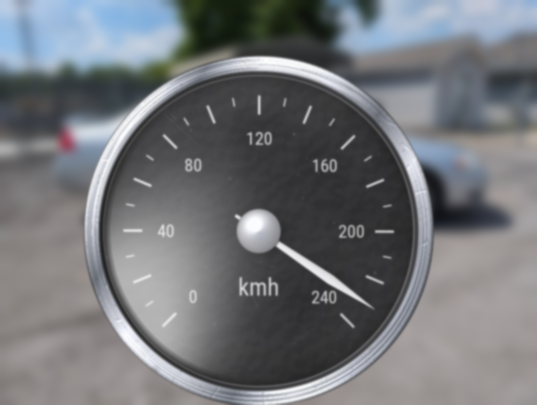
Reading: value=230 unit=km/h
